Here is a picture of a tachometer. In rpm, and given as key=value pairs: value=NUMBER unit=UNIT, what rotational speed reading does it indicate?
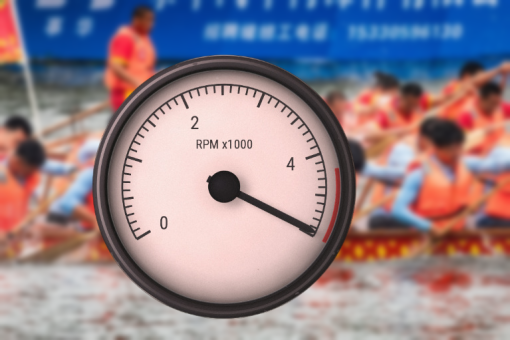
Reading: value=4950 unit=rpm
